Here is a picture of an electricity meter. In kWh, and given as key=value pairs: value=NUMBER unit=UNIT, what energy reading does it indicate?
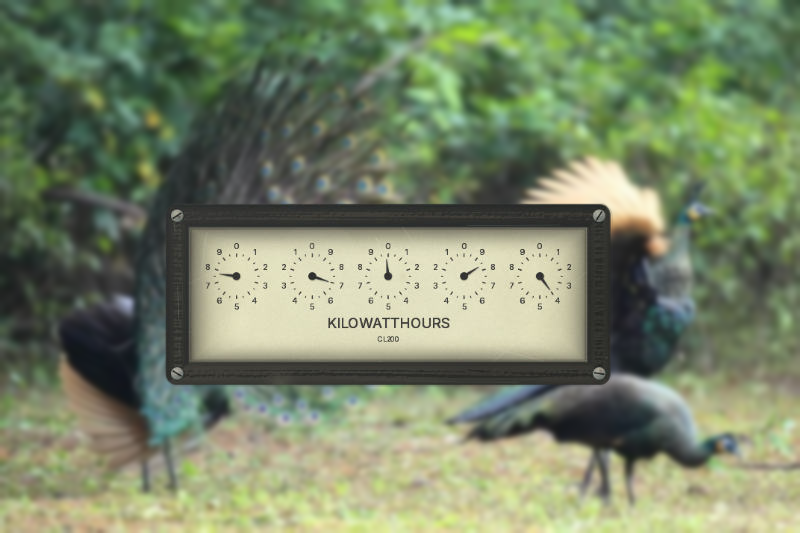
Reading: value=76984 unit=kWh
